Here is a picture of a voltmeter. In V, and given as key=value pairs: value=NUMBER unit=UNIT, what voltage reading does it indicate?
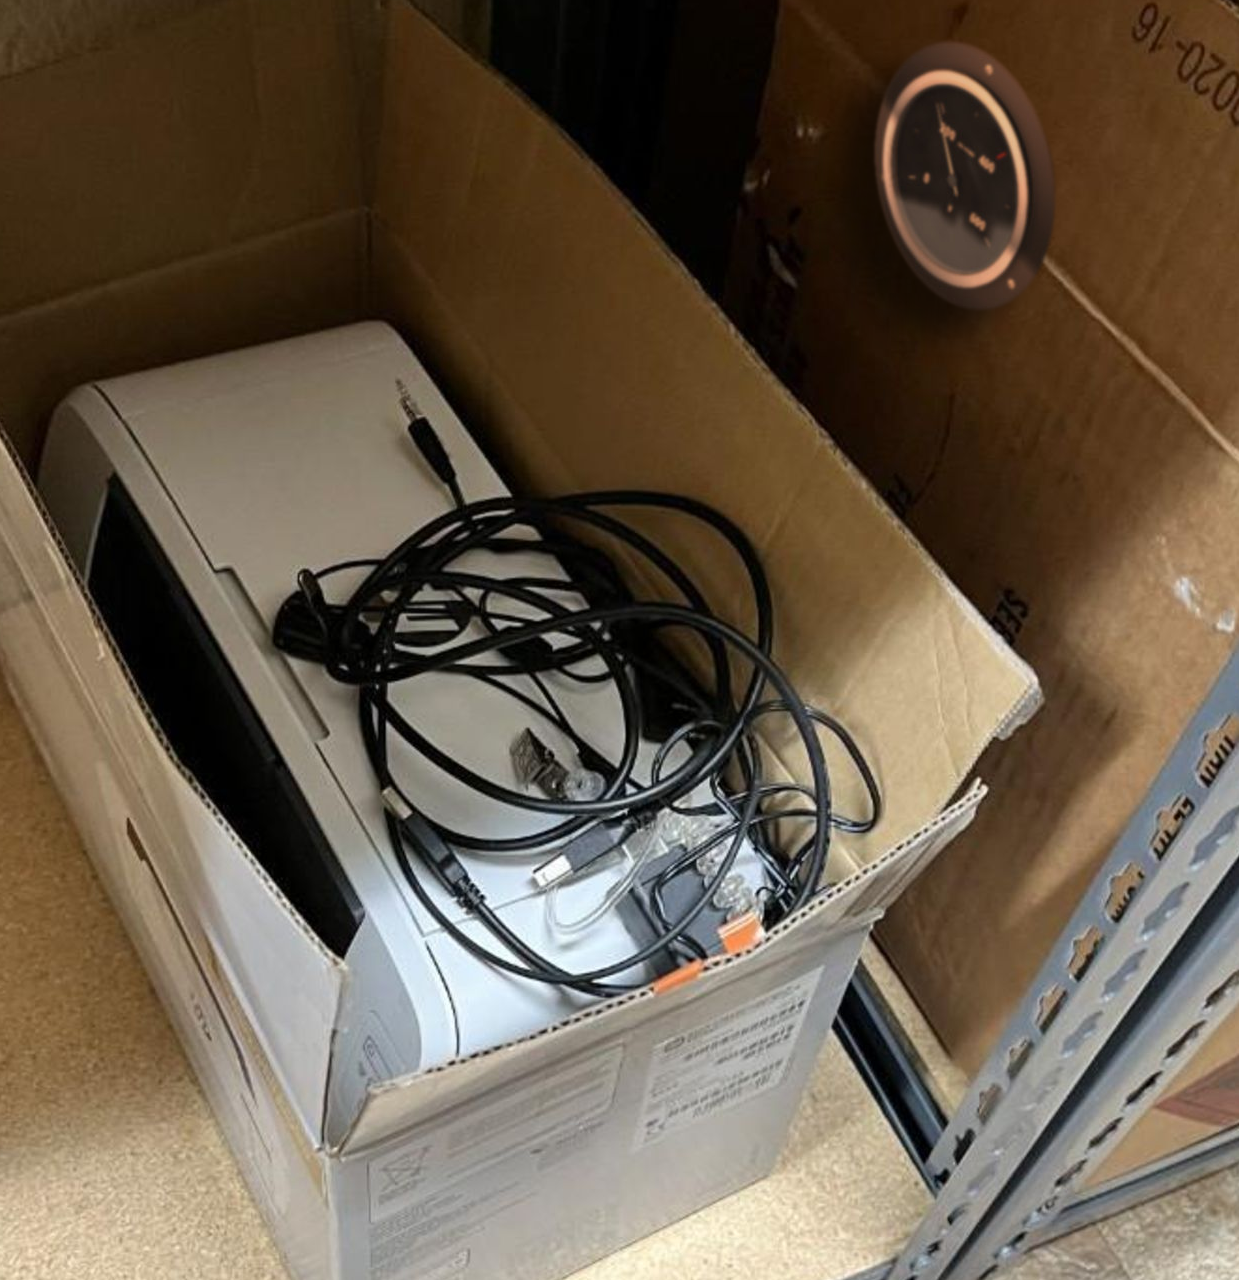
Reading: value=200 unit=V
